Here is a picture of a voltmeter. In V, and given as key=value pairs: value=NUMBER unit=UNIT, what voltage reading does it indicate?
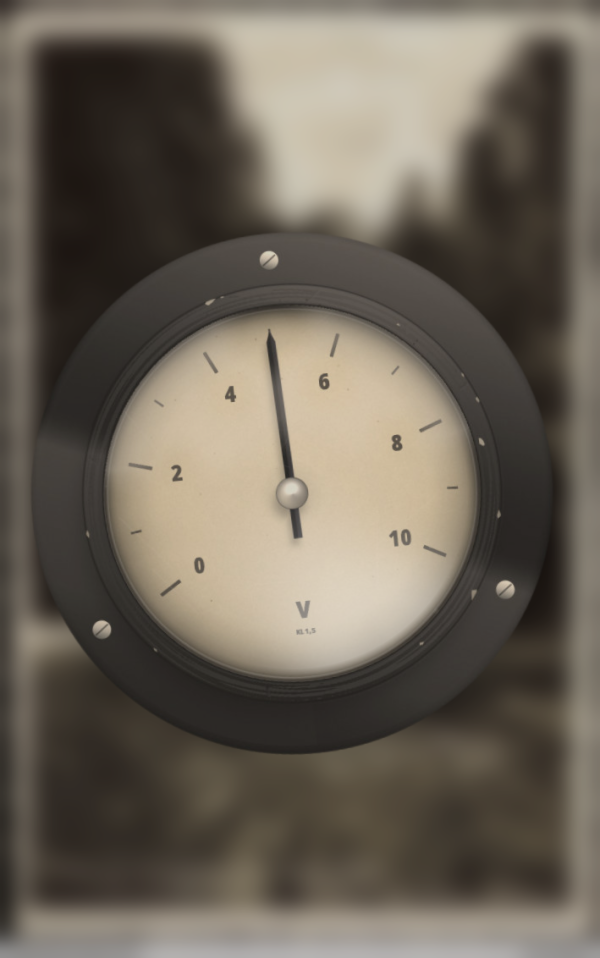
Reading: value=5 unit=V
